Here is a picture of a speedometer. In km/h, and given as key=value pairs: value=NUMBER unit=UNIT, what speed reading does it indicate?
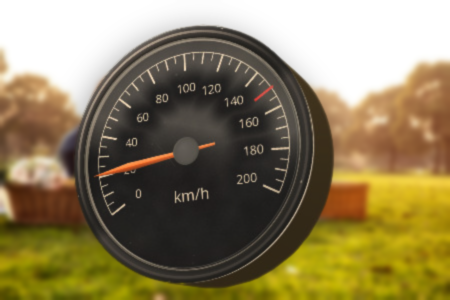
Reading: value=20 unit=km/h
